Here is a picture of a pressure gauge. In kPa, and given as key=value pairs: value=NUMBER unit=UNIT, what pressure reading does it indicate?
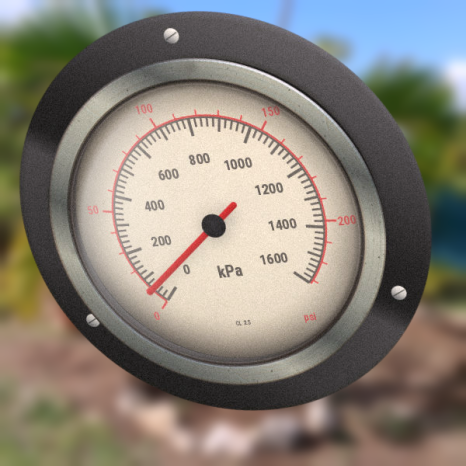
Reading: value=60 unit=kPa
